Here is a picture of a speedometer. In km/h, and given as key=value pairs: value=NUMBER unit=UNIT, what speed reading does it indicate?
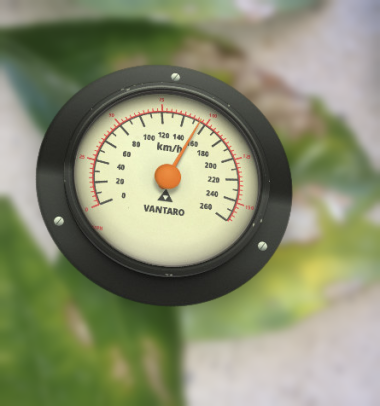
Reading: value=155 unit=km/h
